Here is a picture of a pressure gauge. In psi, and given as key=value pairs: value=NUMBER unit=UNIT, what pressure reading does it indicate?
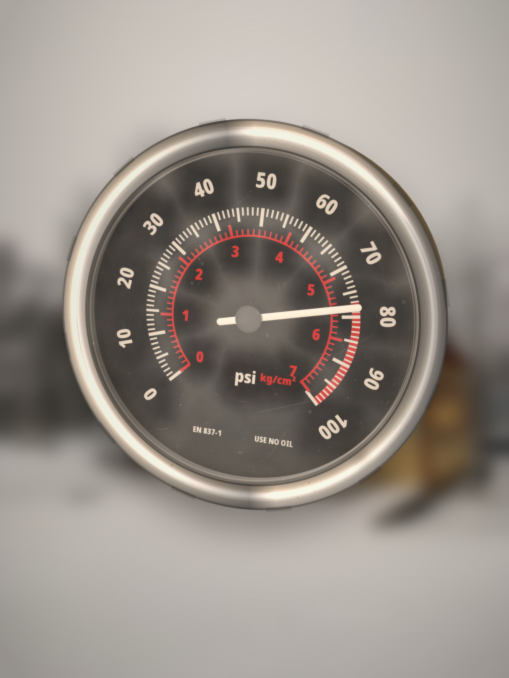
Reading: value=78 unit=psi
